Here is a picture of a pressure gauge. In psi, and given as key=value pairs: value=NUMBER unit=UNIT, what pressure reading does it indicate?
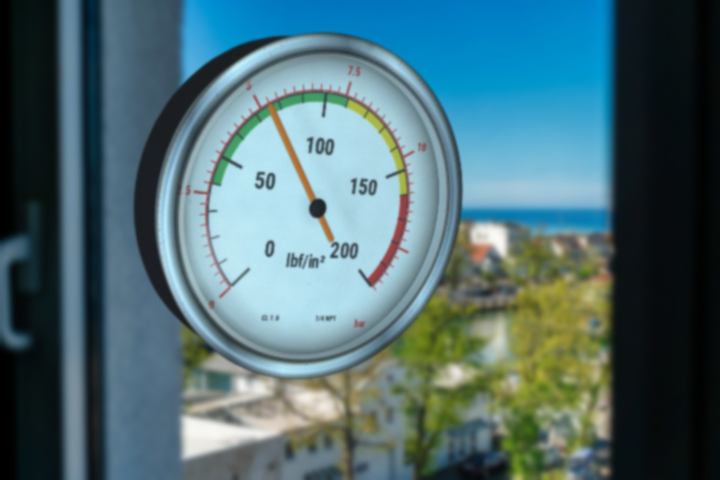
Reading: value=75 unit=psi
